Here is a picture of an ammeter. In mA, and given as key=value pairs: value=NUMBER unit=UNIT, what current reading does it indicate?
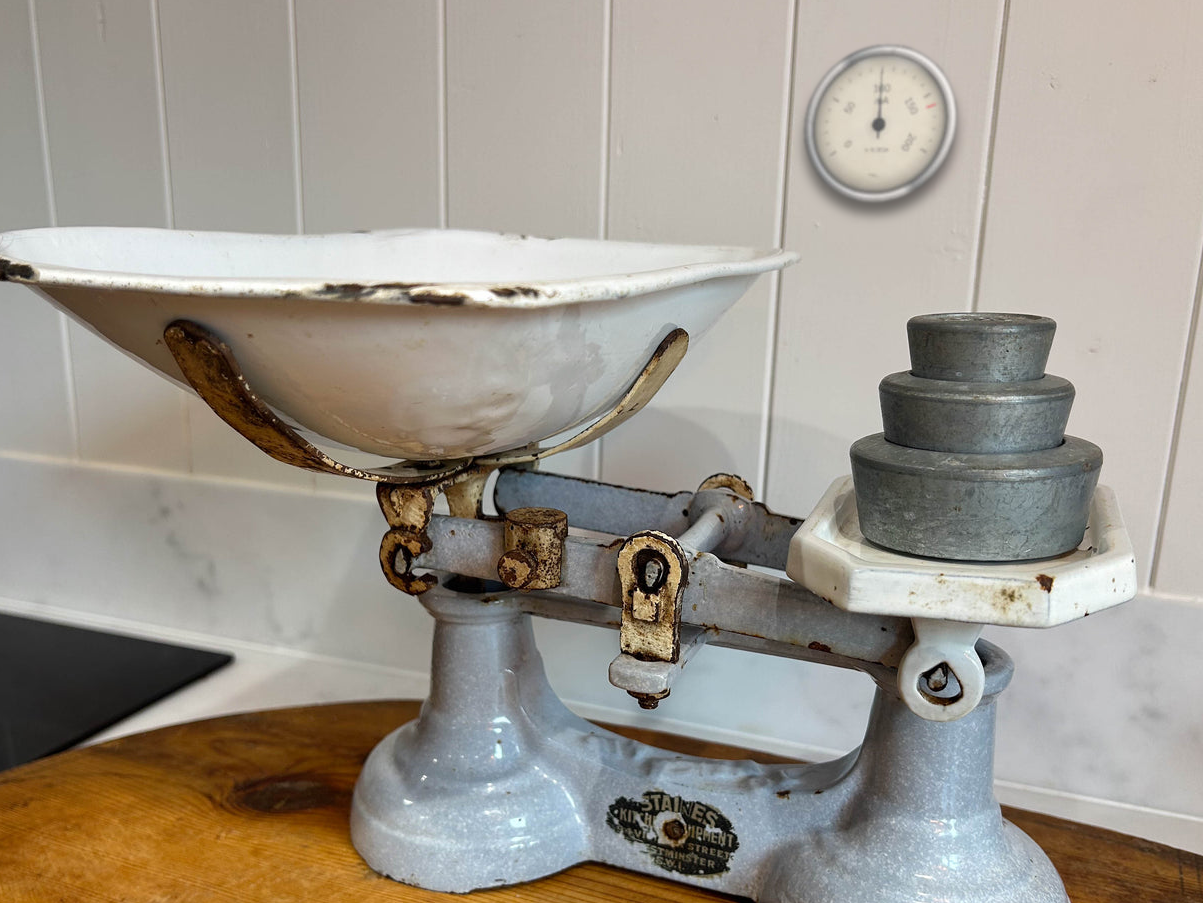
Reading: value=100 unit=mA
